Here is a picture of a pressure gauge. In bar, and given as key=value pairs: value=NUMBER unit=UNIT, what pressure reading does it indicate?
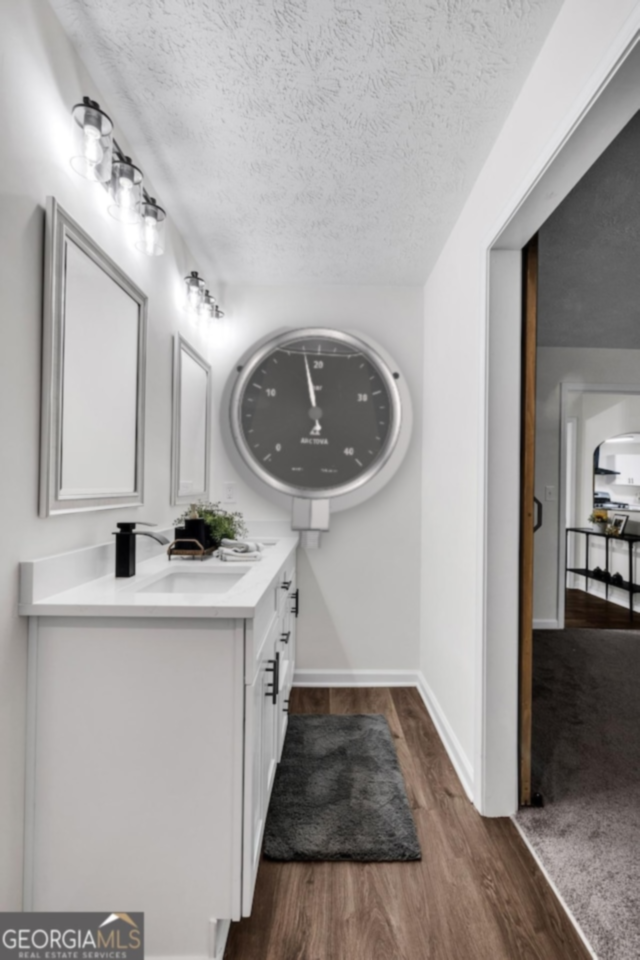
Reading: value=18 unit=bar
